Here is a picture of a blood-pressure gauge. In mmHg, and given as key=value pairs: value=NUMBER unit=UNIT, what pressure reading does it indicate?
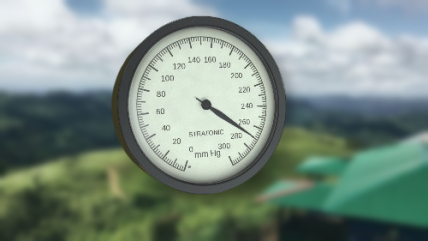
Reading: value=270 unit=mmHg
